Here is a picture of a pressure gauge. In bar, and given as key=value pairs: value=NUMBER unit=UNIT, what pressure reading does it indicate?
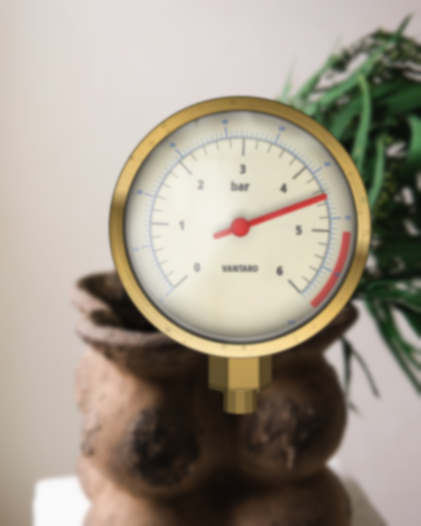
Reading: value=4.5 unit=bar
